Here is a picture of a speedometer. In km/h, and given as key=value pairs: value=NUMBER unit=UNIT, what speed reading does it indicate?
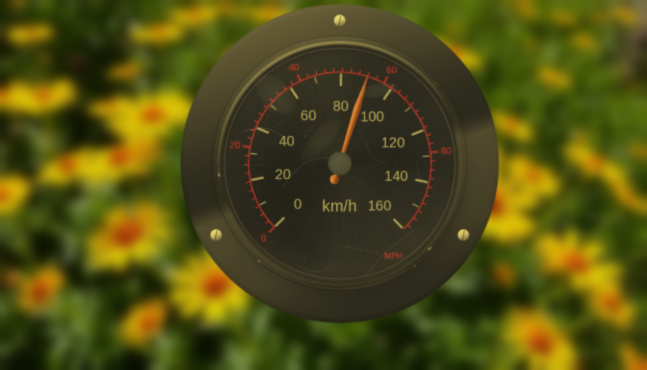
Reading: value=90 unit=km/h
